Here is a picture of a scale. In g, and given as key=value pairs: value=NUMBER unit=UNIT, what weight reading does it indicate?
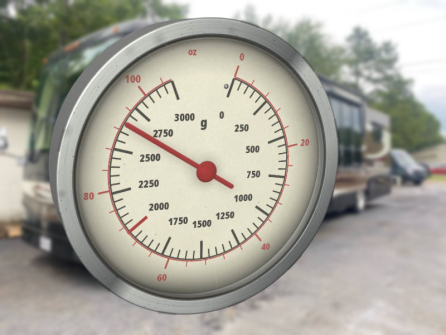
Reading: value=2650 unit=g
